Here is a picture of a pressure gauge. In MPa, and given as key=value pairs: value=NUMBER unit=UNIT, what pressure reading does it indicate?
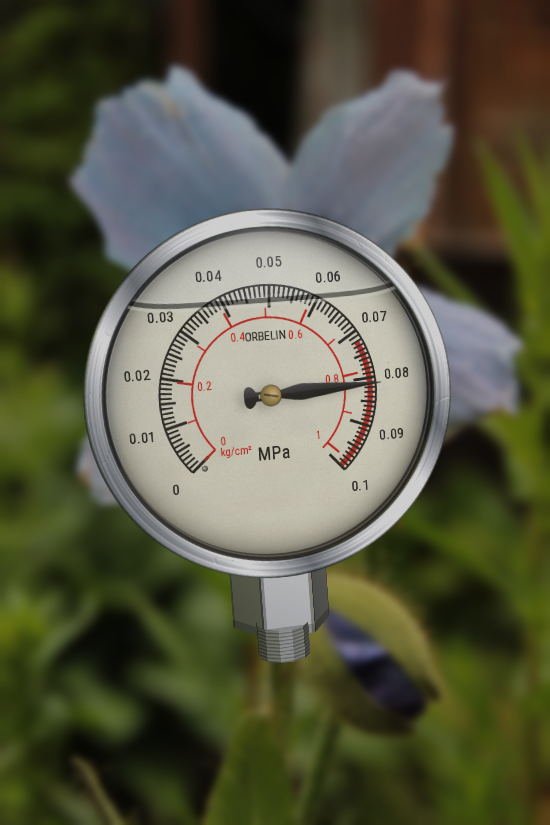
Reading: value=0.081 unit=MPa
